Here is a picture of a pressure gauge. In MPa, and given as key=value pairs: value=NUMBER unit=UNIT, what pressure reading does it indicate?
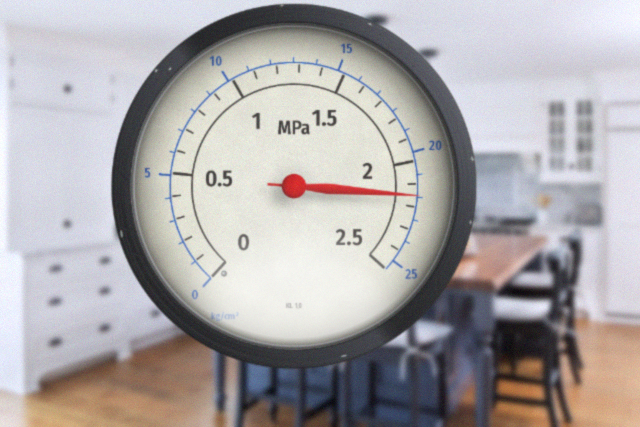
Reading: value=2.15 unit=MPa
